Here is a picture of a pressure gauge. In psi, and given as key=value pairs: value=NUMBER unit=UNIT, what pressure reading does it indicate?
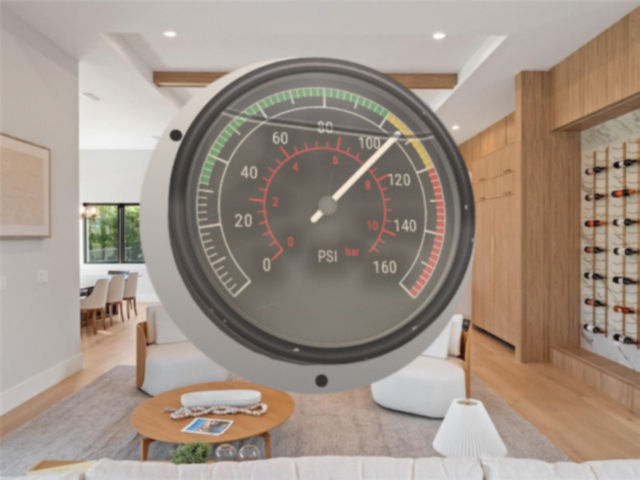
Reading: value=106 unit=psi
